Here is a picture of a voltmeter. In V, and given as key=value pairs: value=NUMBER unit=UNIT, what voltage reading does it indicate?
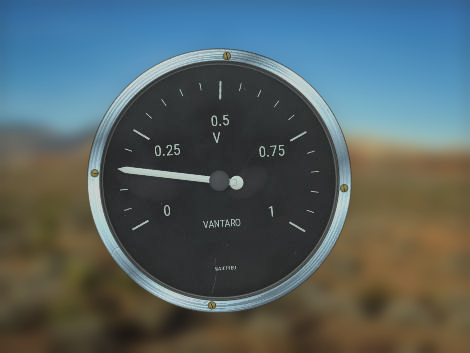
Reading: value=0.15 unit=V
